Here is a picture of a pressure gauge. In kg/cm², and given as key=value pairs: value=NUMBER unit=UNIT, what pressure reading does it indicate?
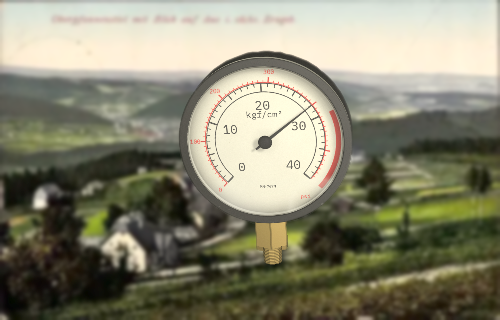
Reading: value=28 unit=kg/cm²
